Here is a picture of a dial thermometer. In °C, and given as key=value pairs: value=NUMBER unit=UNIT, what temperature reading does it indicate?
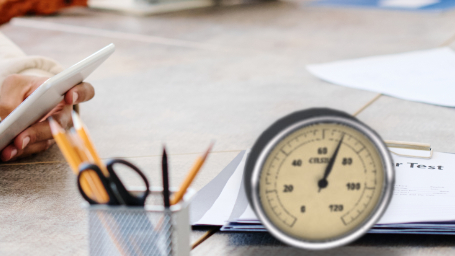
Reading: value=68 unit=°C
